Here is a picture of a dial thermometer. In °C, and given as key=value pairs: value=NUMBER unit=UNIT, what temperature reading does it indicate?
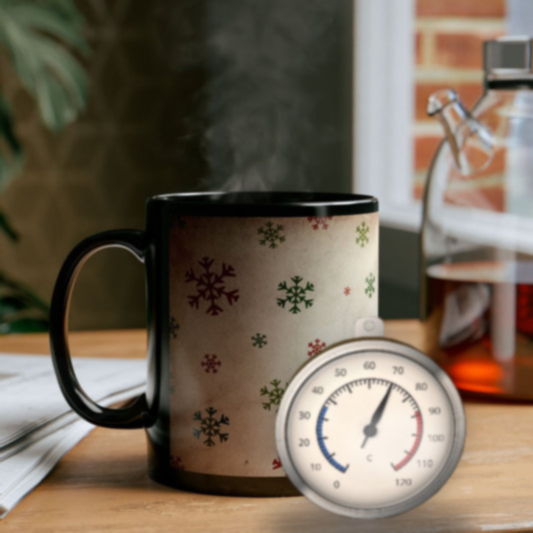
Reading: value=70 unit=°C
